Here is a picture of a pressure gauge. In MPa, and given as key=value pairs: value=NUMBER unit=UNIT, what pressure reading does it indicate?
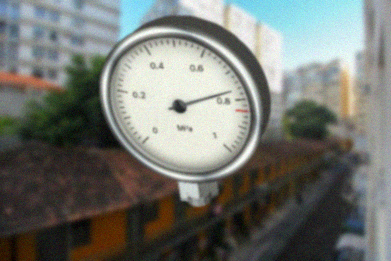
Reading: value=0.76 unit=MPa
